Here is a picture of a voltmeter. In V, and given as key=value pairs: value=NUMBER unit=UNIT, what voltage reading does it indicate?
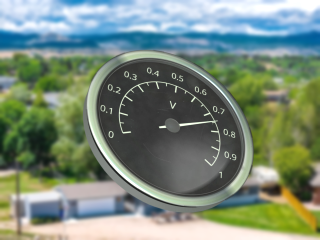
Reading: value=0.75 unit=V
